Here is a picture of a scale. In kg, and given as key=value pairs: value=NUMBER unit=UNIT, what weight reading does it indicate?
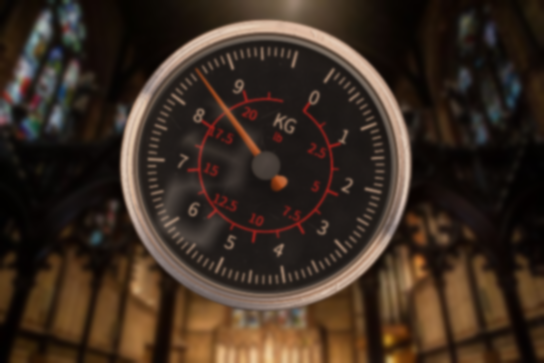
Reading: value=8.5 unit=kg
